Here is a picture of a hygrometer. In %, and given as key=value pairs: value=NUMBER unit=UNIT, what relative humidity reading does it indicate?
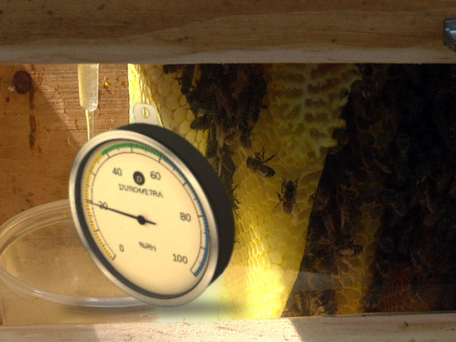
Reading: value=20 unit=%
